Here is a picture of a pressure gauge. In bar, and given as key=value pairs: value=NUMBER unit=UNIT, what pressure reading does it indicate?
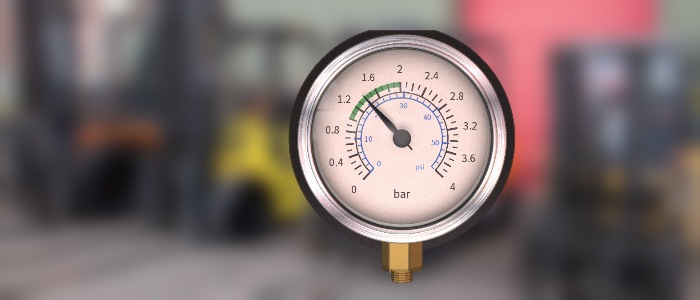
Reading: value=1.4 unit=bar
